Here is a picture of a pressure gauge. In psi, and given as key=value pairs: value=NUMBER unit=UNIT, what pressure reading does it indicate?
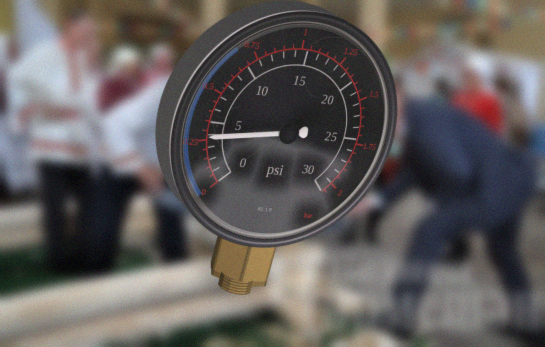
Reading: value=4 unit=psi
